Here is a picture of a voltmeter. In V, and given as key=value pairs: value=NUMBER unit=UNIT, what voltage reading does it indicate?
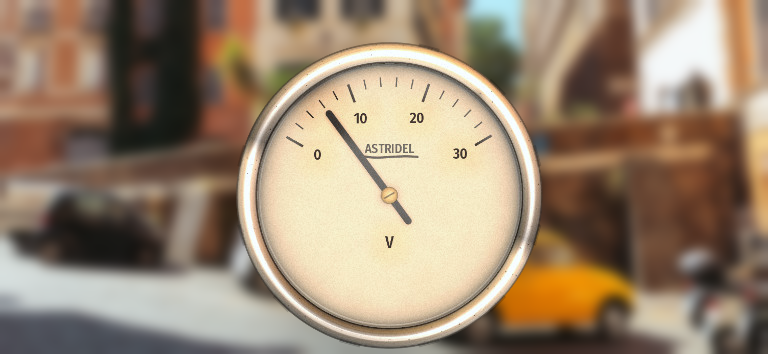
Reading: value=6 unit=V
